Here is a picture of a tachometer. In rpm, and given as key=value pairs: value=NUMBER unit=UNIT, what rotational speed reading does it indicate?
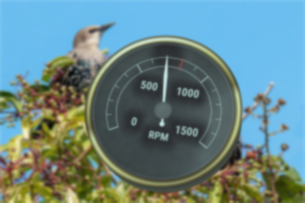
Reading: value=700 unit=rpm
